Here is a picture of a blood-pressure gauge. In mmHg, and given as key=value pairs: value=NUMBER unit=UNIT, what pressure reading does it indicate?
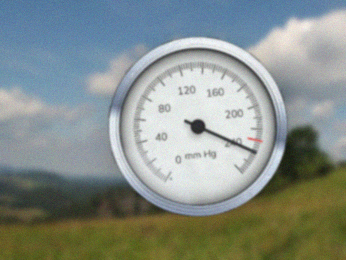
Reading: value=240 unit=mmHg
